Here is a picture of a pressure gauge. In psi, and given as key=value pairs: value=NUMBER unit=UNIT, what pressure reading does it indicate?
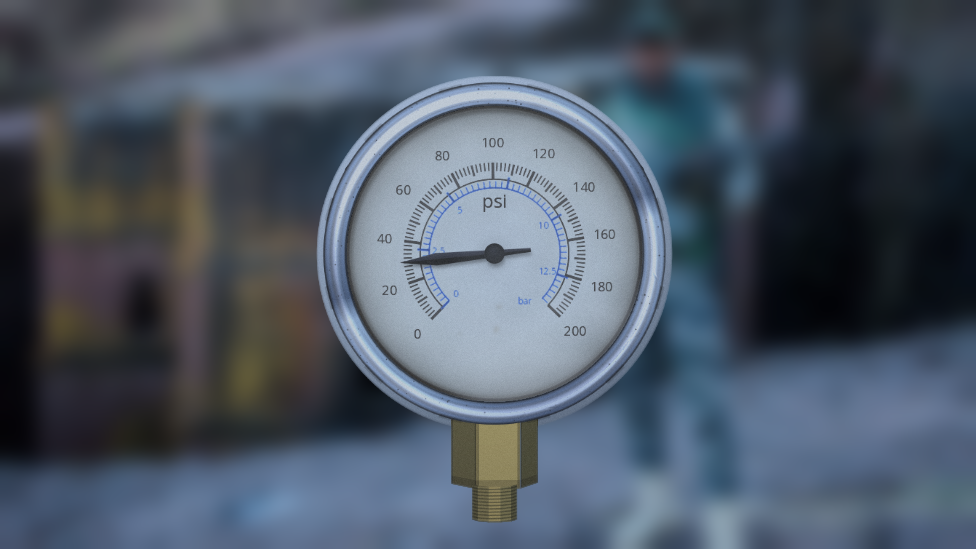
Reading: value=30 unit=psi
